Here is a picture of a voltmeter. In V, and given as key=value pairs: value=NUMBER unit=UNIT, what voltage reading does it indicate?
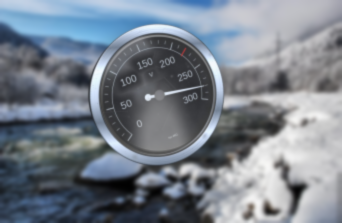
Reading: value=280 unit=V
